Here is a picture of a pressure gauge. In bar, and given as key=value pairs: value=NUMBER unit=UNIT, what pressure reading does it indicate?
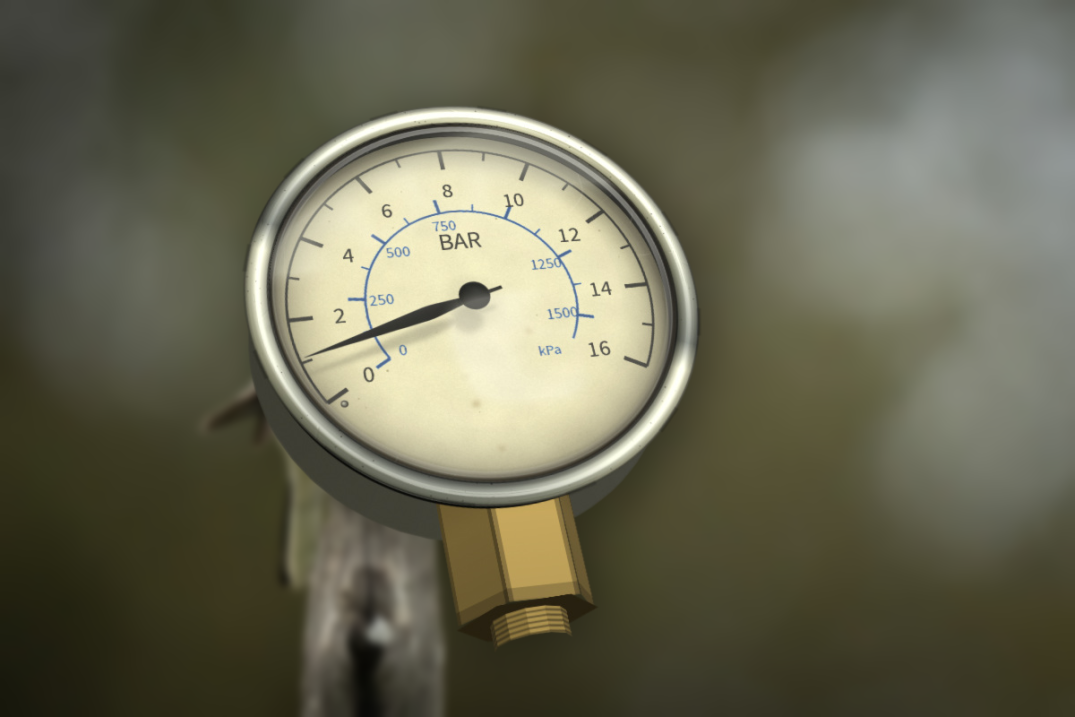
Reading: value=1 unit=bar
